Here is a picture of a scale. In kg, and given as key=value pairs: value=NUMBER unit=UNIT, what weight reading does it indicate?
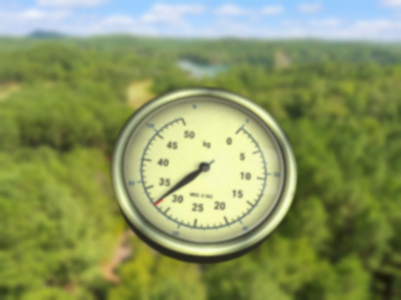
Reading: value=32 unit=kg
